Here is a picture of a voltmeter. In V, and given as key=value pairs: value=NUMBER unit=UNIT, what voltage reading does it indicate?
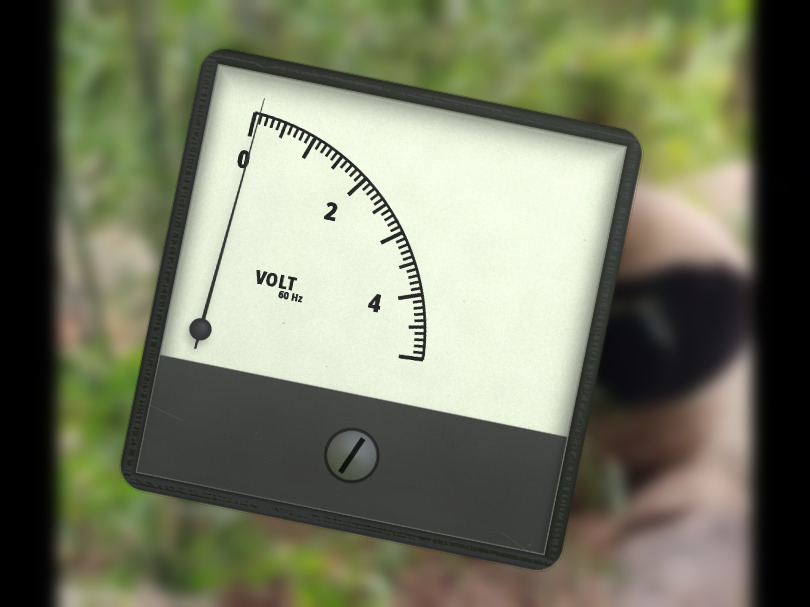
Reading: value=0.1 unit=V
